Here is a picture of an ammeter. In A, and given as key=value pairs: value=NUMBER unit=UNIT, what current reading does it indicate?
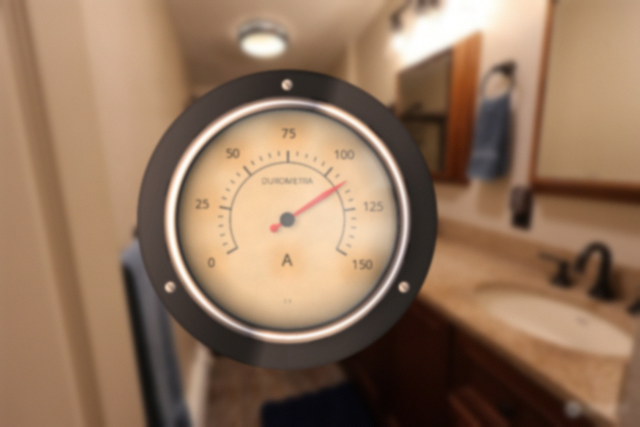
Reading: value=110 unit=A
